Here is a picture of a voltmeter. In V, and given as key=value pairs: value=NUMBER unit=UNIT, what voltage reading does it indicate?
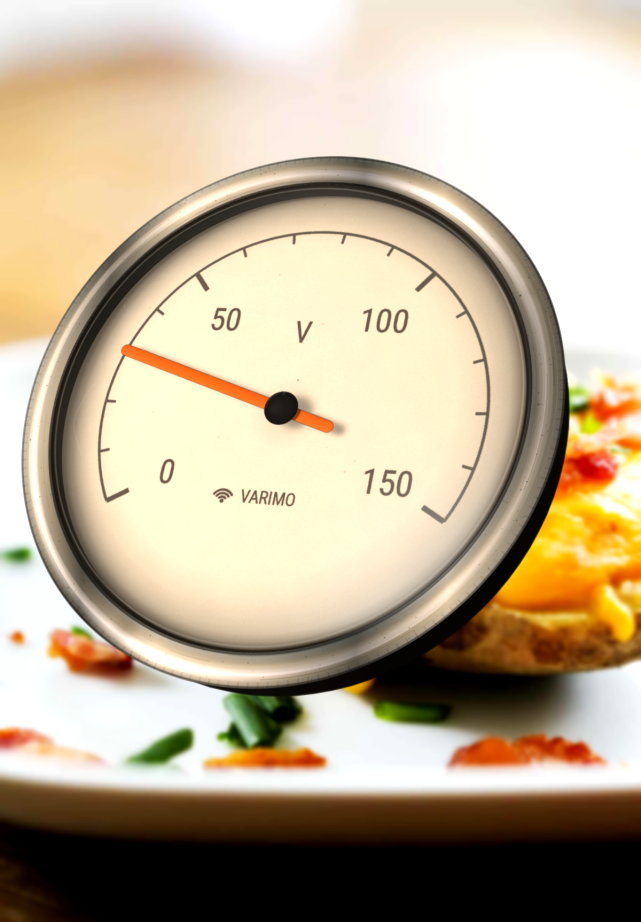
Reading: value=30 unit=V
